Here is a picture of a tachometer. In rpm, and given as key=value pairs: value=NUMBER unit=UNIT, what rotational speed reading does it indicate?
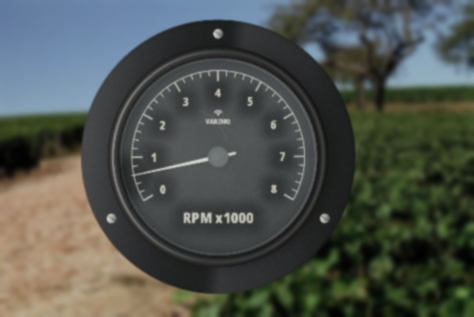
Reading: value=600 unit=rpm
